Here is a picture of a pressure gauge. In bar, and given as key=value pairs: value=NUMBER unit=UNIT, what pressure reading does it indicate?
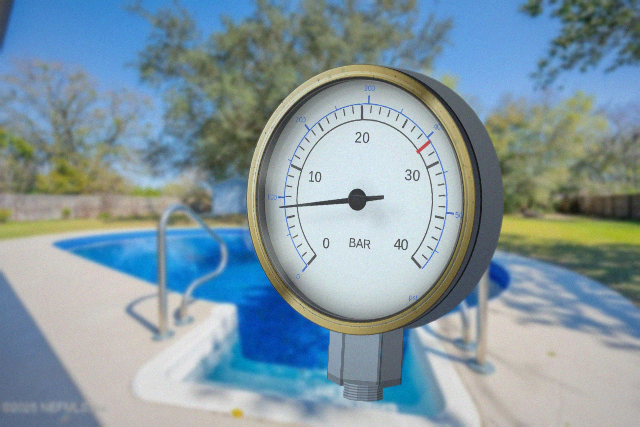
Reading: value=6 unit=bar
